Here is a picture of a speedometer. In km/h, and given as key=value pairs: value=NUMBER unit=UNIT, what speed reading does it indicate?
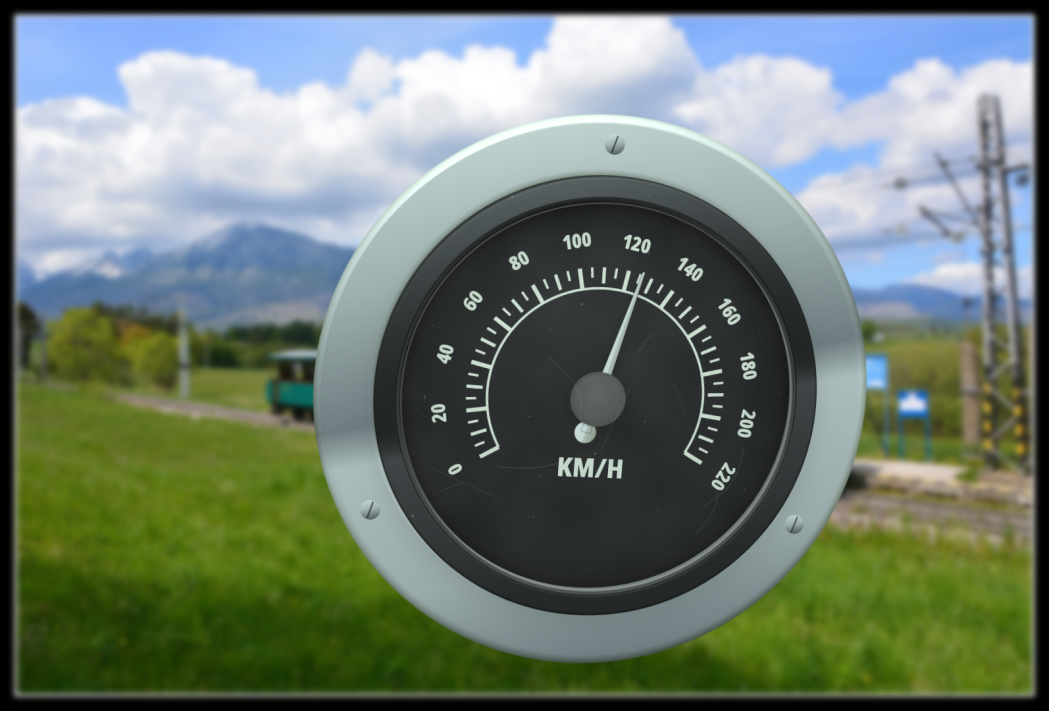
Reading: value=125 unit=km/h
